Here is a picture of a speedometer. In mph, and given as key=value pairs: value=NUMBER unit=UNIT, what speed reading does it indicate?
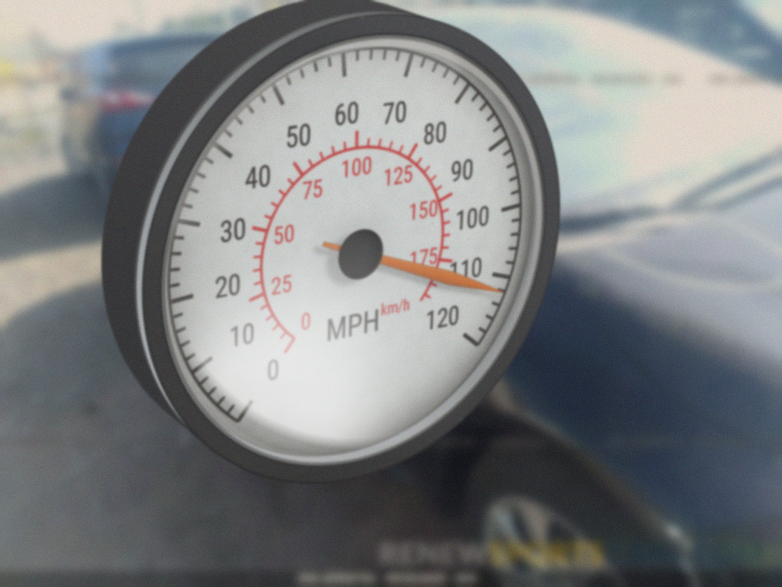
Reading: value=112 unit=mph
